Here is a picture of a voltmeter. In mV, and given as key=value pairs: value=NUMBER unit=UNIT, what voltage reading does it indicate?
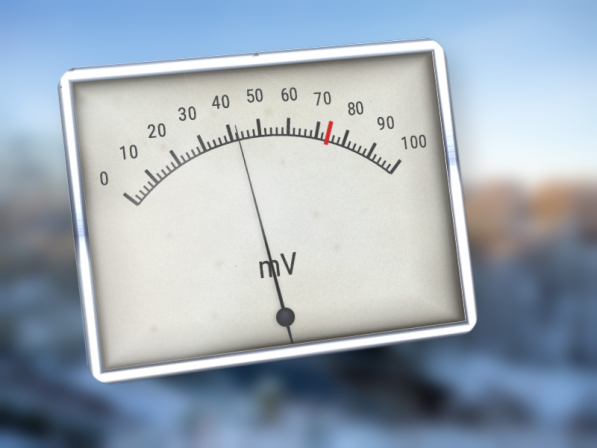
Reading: value=42 unit=mV
